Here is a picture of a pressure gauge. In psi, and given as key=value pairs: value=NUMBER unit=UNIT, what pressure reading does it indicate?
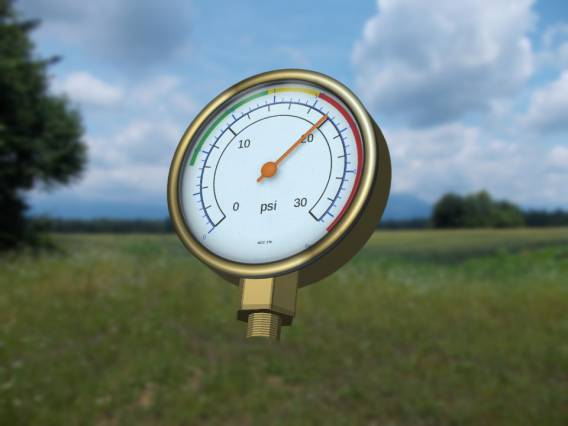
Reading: value=20 unit=psi
